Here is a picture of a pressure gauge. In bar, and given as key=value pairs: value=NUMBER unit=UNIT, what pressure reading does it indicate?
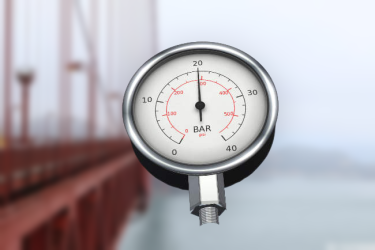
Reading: value=20 unit=bar
